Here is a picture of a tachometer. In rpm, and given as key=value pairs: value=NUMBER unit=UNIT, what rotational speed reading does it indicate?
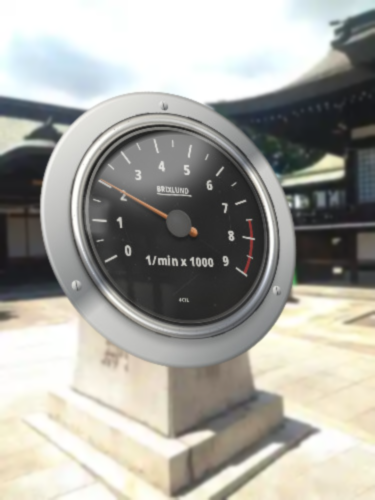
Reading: value=2000 unit=rpm
